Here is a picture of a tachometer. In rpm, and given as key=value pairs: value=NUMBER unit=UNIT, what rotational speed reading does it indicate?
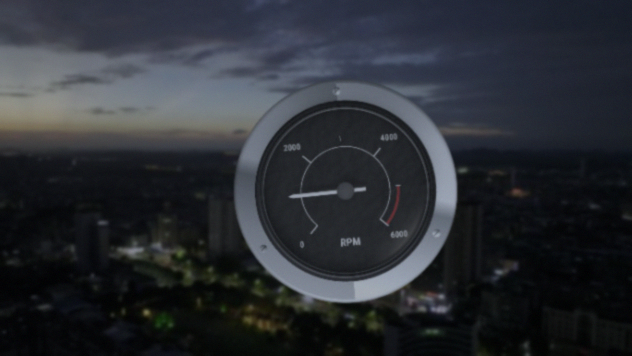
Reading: value=1000 unit=rpm
